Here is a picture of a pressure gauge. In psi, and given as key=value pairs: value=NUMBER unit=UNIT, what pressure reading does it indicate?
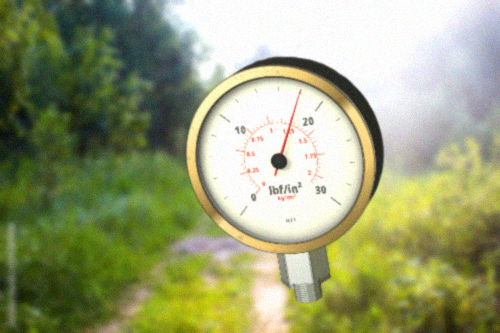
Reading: value=18 unit=psi
